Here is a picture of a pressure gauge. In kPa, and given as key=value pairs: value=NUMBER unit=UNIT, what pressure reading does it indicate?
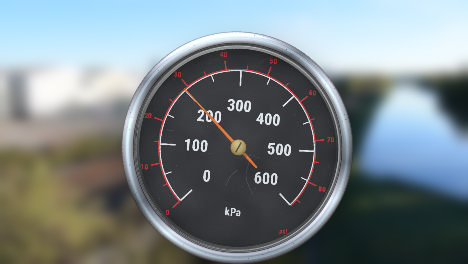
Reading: value=200 unit=kPa
